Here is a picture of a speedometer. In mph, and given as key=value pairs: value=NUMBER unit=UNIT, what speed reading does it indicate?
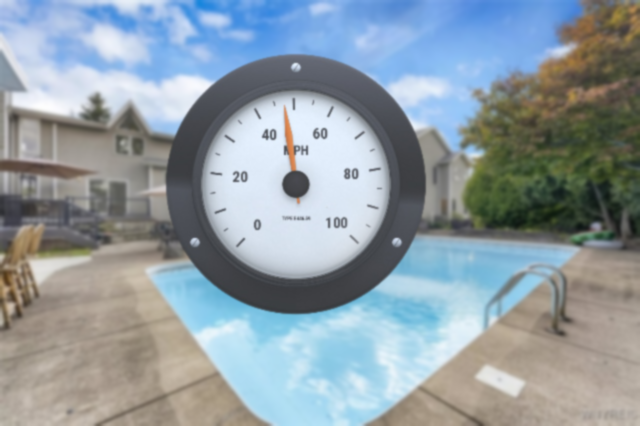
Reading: value=47.5 unit=mph
